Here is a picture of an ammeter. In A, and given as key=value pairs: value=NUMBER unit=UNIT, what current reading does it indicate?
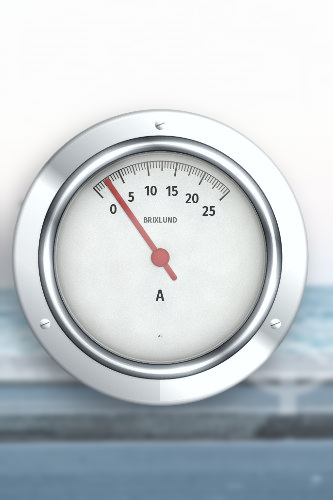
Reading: value=2.5 unit=A
